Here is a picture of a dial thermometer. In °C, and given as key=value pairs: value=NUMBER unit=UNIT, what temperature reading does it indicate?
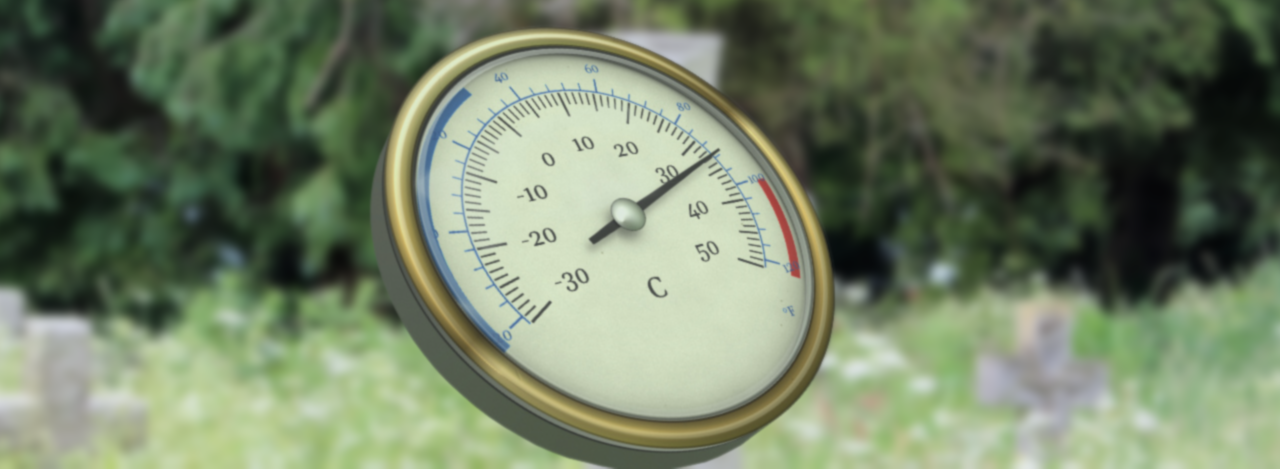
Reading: value=33 unit=°C
